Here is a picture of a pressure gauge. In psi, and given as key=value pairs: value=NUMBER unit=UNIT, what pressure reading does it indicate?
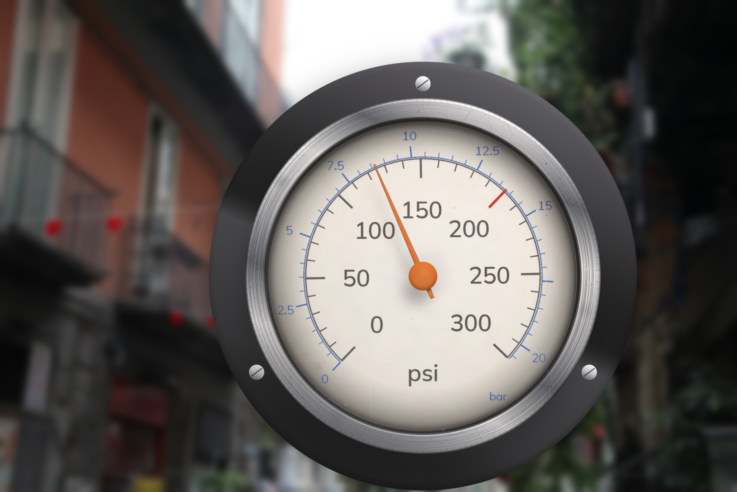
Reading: value=125 unit=psi
